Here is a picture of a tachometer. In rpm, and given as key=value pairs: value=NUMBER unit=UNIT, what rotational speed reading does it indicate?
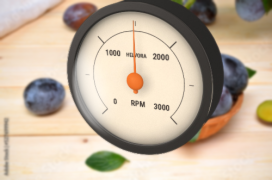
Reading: value=1500 unit=rpm
